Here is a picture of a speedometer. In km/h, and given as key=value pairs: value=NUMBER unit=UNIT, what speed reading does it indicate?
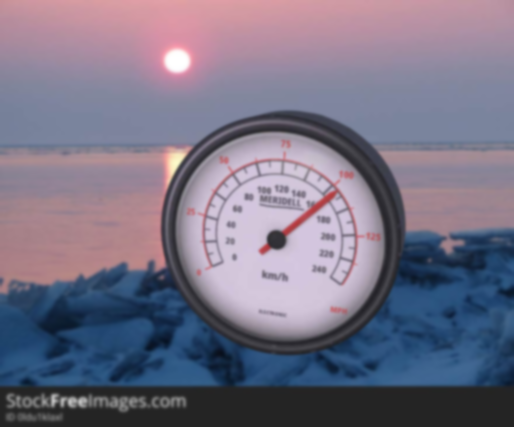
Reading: value=165 unit=km/h
